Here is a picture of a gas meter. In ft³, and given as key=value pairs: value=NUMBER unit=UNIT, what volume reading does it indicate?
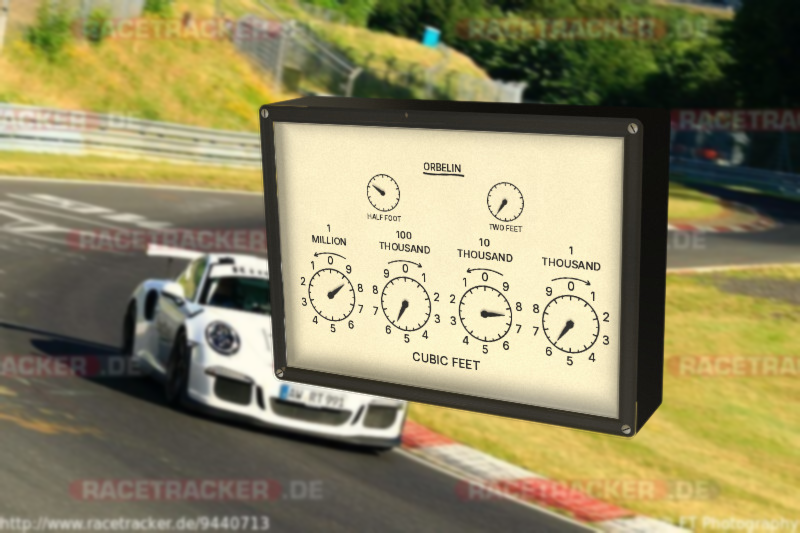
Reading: value=857600 unit=ft³
